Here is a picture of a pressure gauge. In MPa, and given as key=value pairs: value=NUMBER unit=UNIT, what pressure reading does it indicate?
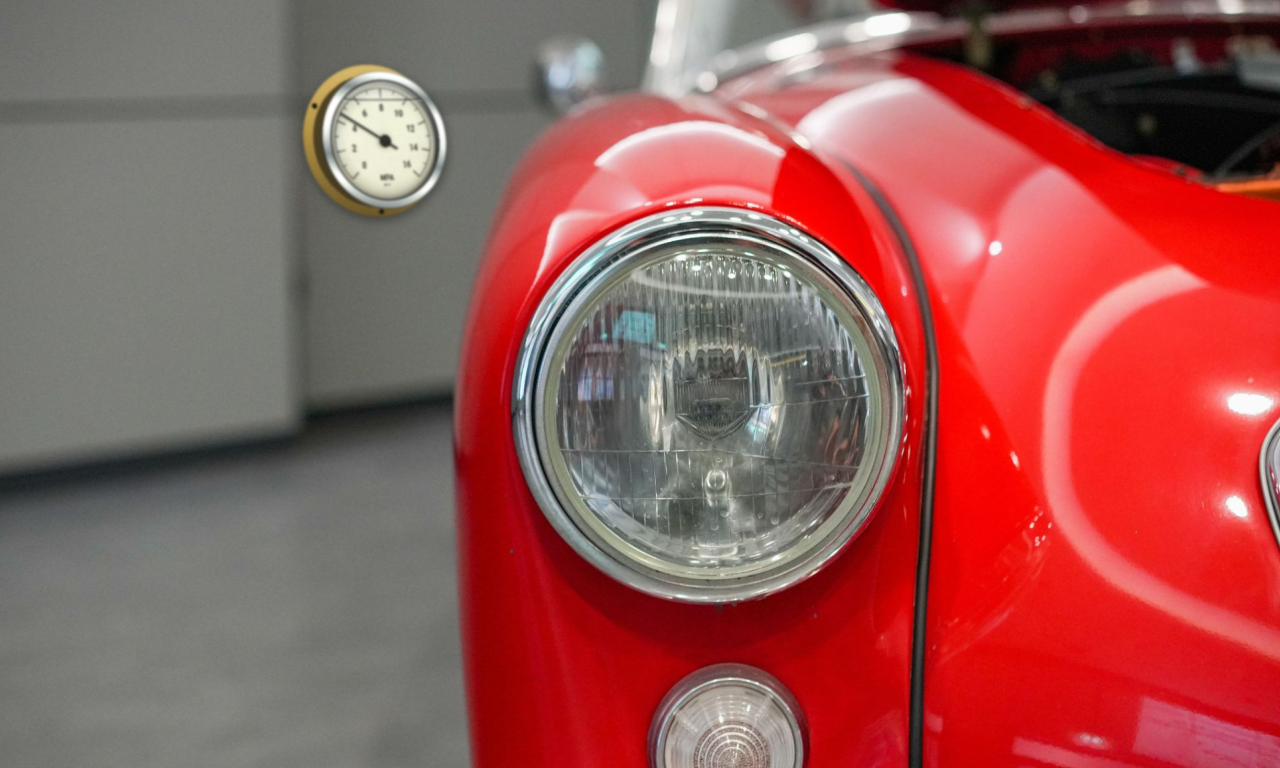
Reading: value=4.5 unit=MPa
